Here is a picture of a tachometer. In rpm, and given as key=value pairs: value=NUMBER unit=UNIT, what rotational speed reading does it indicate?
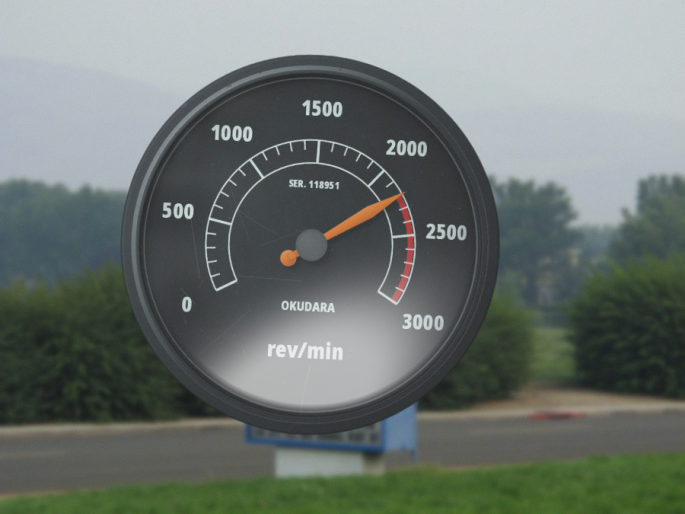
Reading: value=2200 unit=rpm
